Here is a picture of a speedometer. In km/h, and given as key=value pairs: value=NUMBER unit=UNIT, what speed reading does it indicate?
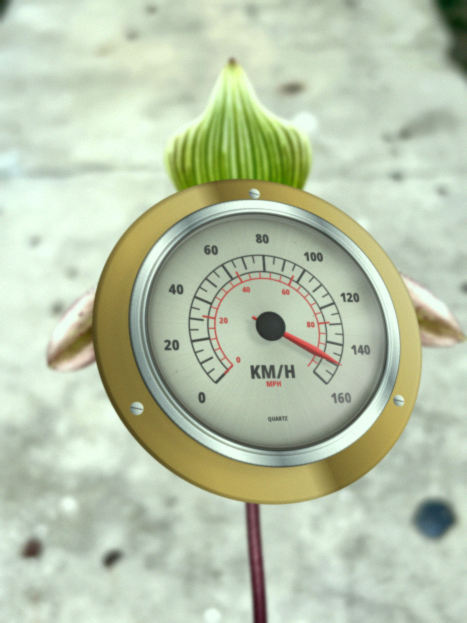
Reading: value=150 unit=km/h
